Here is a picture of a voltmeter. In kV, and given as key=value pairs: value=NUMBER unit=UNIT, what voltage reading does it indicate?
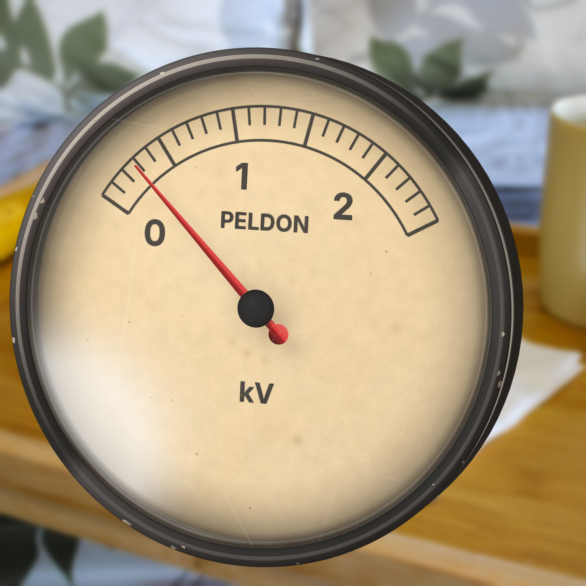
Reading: value=0.3 unit=kV
